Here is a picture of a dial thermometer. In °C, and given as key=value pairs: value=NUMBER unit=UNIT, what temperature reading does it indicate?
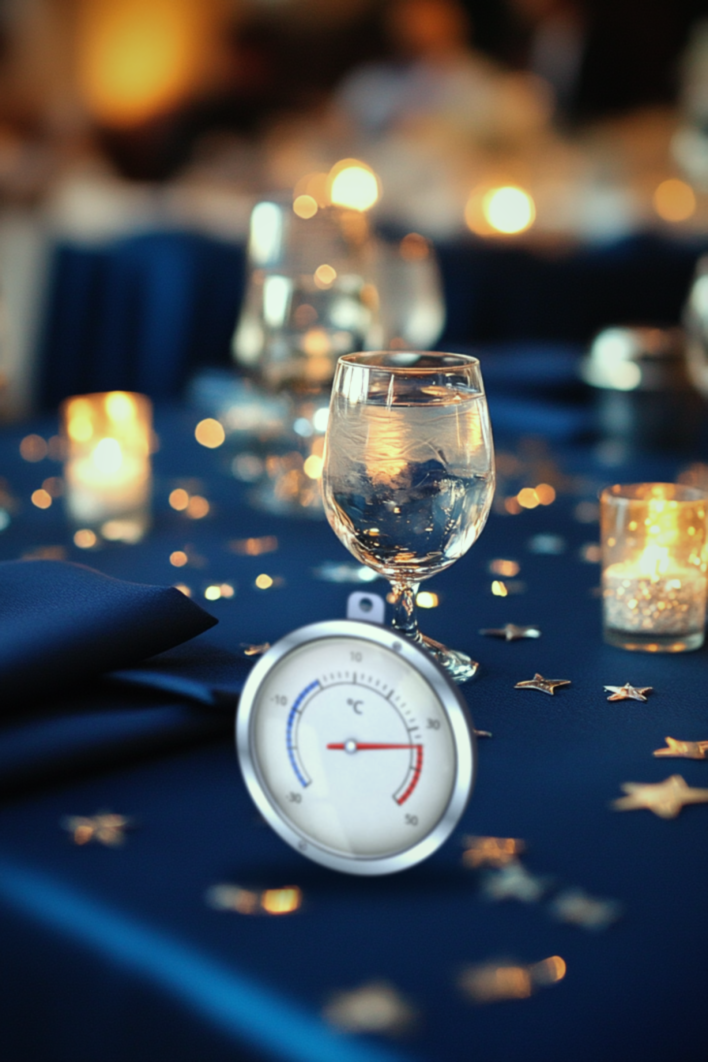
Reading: value=34 unit=°C
